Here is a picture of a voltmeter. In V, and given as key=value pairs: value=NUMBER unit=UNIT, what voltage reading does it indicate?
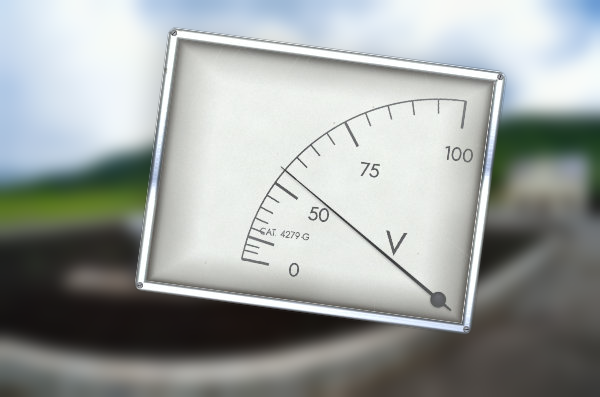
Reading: value=55 unit=V
